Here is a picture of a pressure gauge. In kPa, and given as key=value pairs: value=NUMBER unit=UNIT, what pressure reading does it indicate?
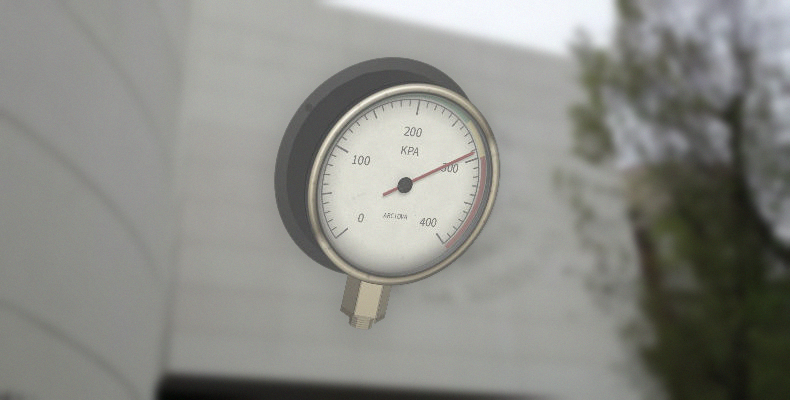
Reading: value=290 unit=kPa
